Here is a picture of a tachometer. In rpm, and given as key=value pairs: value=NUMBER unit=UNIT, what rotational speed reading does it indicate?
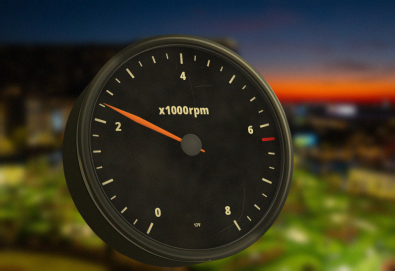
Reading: value=2250 unit=rpm
